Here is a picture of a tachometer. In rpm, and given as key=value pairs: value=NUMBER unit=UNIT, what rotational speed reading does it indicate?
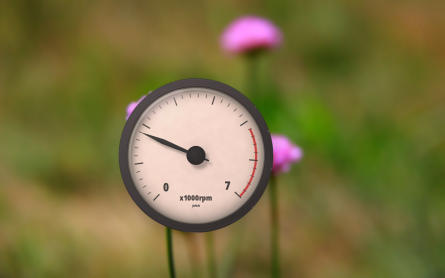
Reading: value=1800 unit=rpm
